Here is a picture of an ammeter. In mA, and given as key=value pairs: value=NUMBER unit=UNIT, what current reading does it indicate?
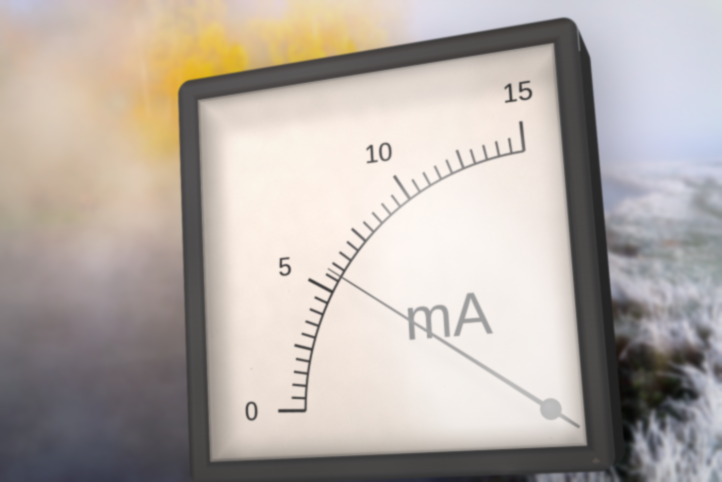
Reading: value=5.75 unit=mA
